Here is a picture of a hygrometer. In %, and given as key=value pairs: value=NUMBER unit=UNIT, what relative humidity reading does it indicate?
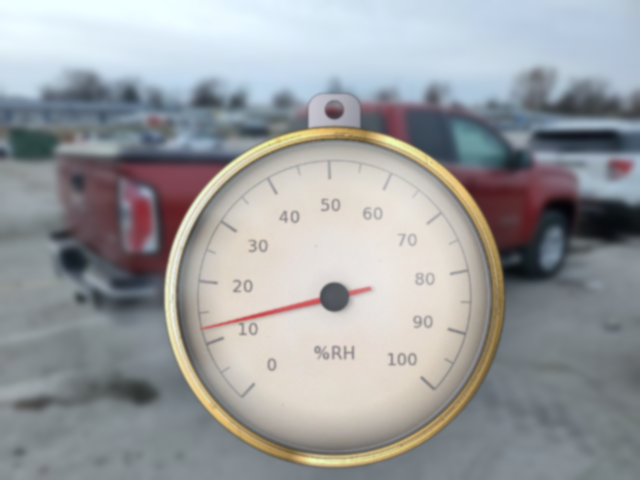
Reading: value=12.5 unit=%
